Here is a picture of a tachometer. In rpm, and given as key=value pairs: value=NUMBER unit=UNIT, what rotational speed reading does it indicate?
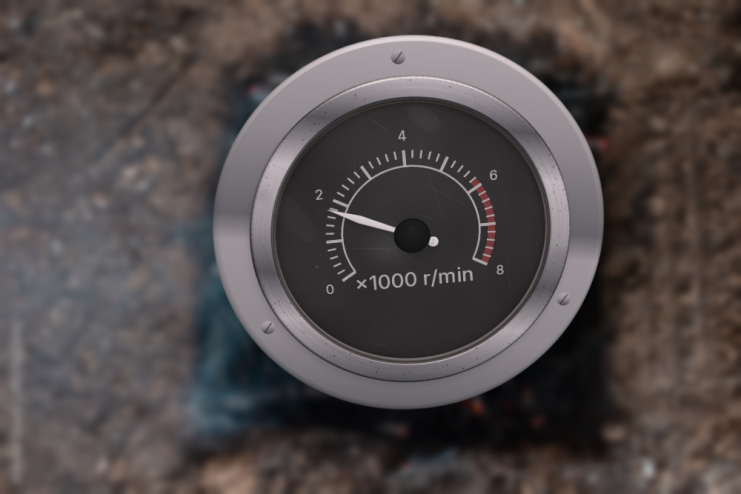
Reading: value=1800 unit=rpm
